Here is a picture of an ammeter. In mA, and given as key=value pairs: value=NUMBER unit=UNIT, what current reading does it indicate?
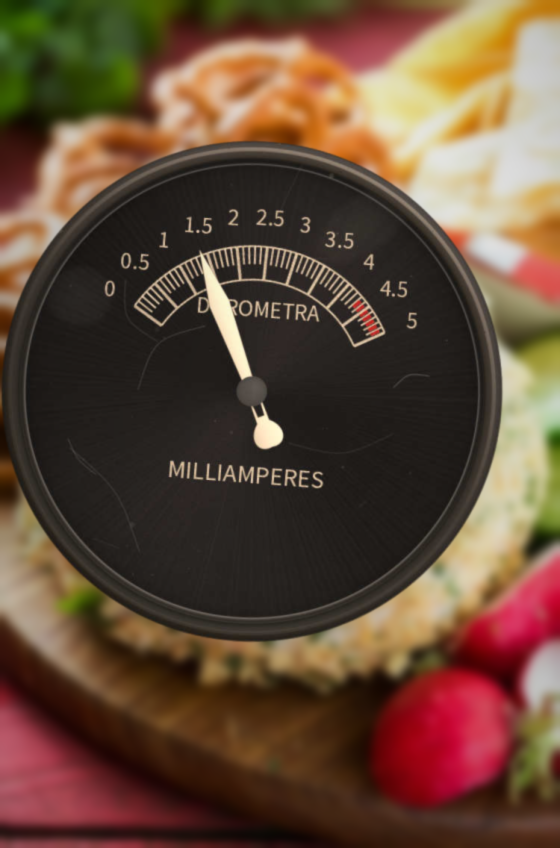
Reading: value=1.4 unit=mA
